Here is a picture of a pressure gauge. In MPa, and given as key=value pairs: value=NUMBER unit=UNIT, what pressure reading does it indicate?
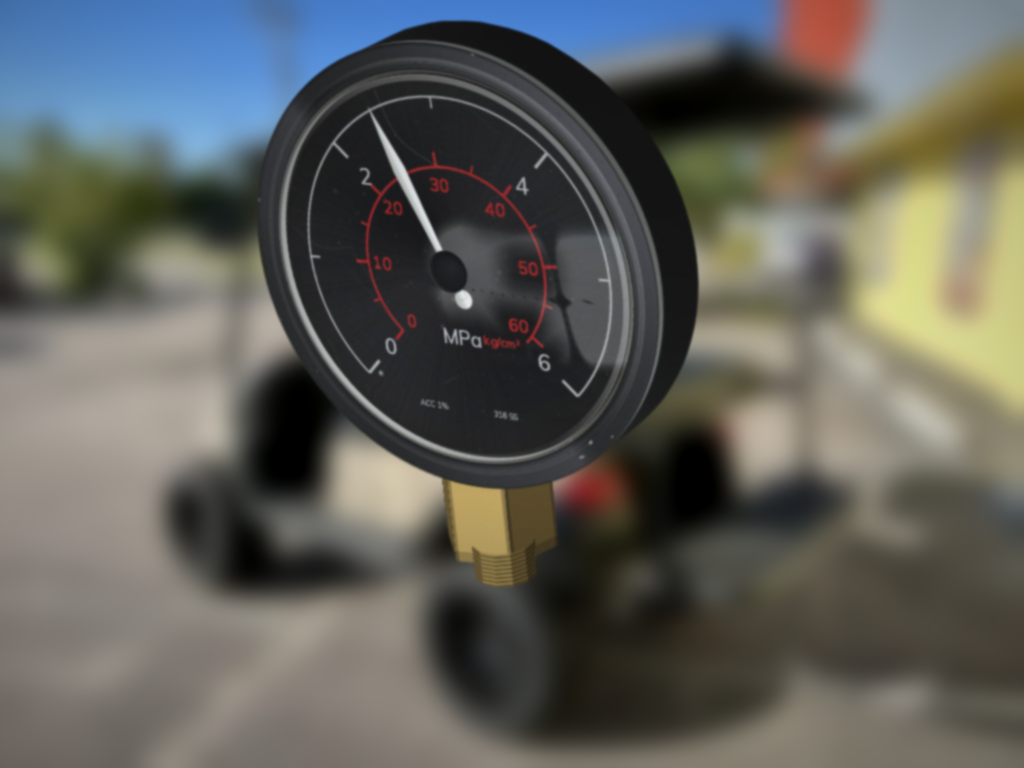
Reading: value=2.5 unit=MPa
